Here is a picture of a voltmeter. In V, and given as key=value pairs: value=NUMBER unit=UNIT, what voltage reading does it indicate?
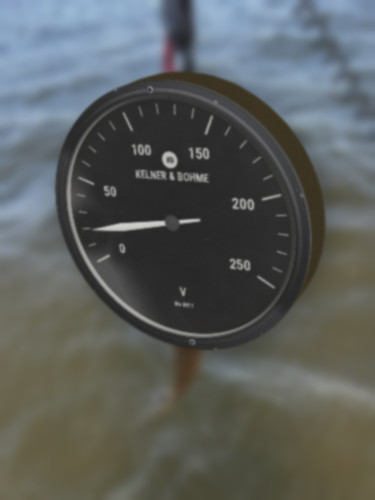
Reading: value=20 unit=V
